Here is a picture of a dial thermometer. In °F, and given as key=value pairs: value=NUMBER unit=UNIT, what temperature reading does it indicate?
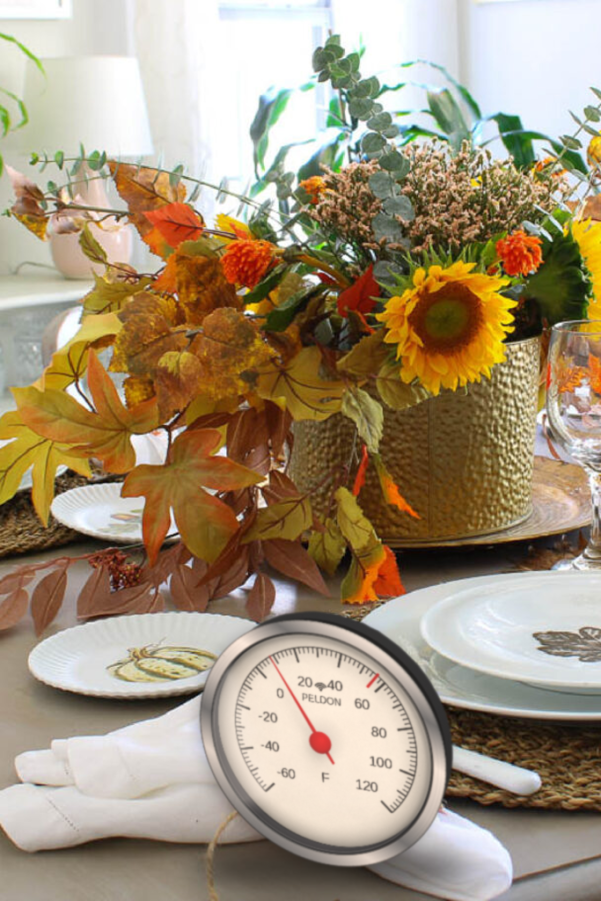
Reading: value=10 unit=°F
